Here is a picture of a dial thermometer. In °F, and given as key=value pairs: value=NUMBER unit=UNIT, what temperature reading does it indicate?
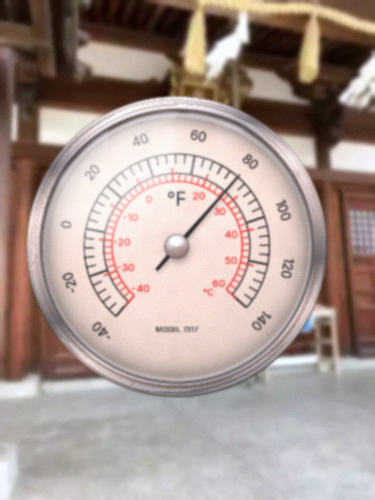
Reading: value=80 unit=°F
